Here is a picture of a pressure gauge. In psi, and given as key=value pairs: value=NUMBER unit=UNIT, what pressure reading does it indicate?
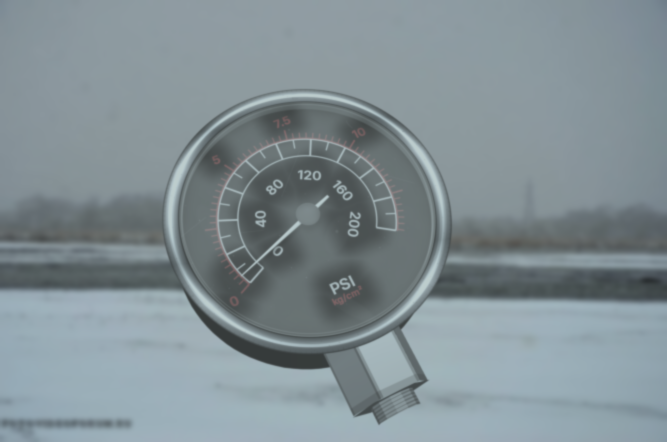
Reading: value=5 unit=psi
